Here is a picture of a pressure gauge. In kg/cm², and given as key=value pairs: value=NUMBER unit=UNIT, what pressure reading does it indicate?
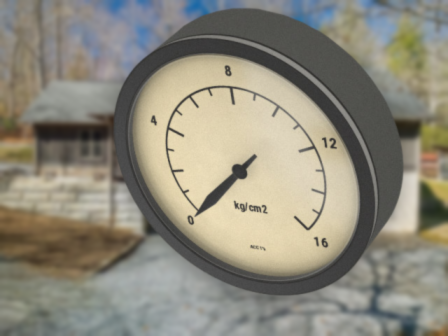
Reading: value=0 unit=kg/cm²
